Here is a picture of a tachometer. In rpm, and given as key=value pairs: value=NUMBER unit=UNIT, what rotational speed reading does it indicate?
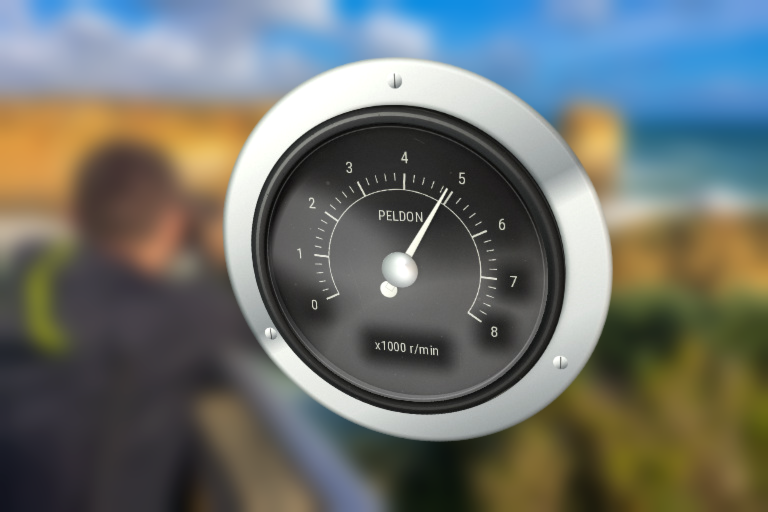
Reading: value=4900 unit=rpm
